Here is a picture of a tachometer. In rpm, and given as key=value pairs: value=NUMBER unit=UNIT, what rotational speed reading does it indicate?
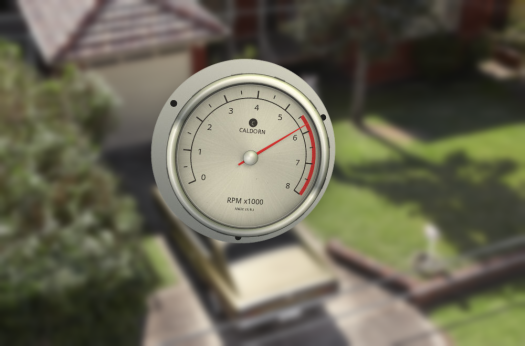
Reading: value=5750 unit=rpm
